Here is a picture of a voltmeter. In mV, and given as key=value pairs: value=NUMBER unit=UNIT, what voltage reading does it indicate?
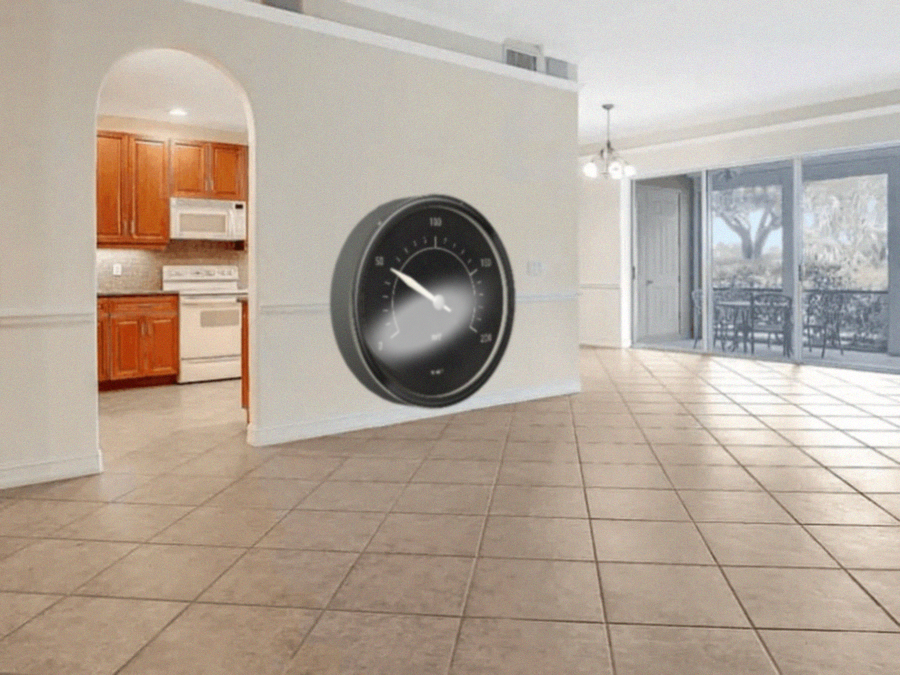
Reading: value=50 unit=mV
